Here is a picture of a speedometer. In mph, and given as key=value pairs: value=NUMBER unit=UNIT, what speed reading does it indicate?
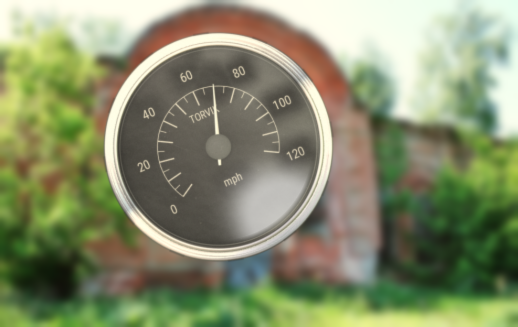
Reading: value=70 unit=mph
